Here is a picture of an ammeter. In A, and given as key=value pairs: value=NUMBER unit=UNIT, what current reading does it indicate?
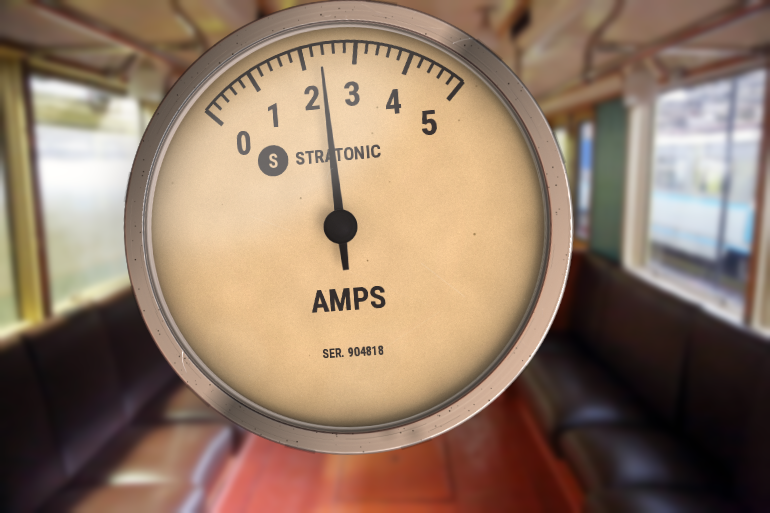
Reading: value=2.4 unit=A
